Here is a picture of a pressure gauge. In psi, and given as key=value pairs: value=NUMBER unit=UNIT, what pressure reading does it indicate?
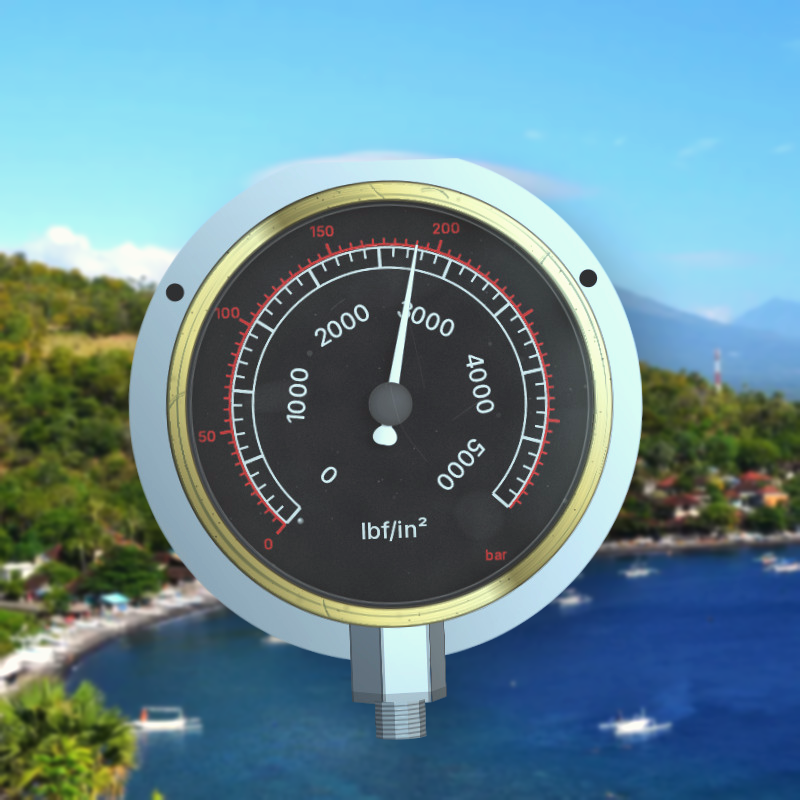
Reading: value=2750 unit=psi
